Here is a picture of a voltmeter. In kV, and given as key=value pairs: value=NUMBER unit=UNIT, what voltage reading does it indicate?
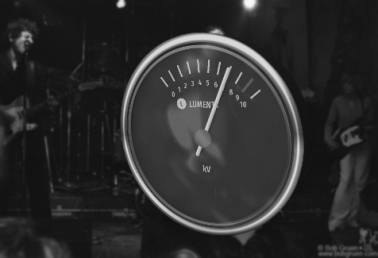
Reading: value=7 unit=kV
